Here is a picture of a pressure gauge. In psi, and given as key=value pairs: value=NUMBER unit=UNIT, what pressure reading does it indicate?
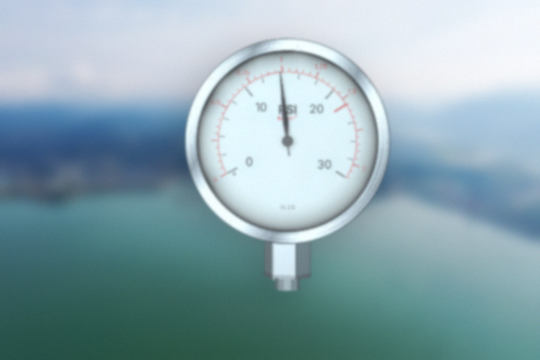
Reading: value=14 unit=psi
